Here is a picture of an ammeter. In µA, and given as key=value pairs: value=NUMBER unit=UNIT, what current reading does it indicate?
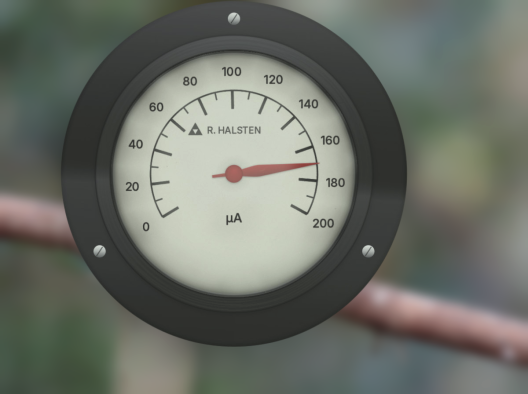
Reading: value=170 unit=µA
